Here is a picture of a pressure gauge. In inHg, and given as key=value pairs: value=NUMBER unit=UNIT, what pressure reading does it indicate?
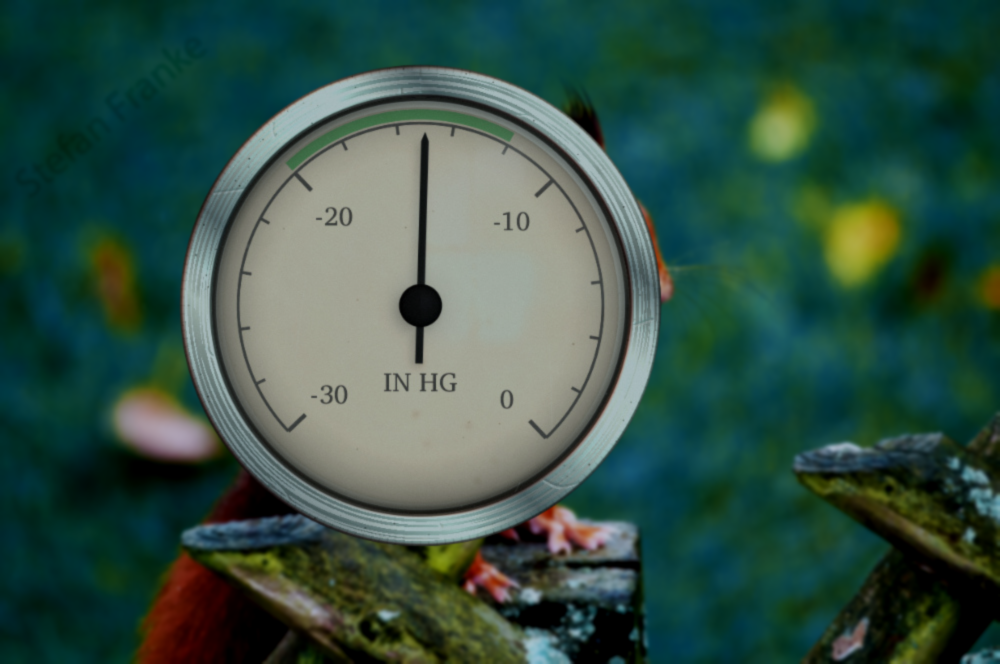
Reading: value=-15 unit=inHg
